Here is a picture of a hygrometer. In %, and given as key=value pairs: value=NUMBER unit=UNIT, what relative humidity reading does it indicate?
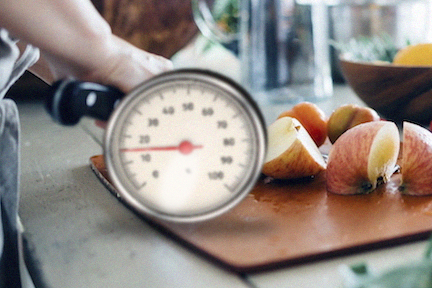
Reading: value=15 unit=%
